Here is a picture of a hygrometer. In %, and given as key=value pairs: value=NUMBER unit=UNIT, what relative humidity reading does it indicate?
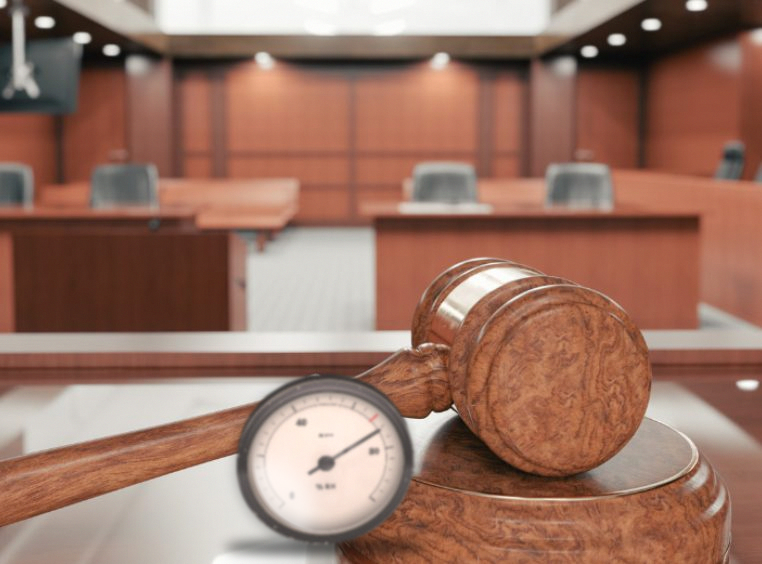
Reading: value=72 unit=%
